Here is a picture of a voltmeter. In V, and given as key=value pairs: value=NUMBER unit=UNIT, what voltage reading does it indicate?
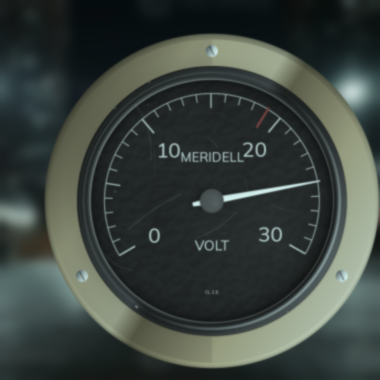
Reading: value=25 unit=V
